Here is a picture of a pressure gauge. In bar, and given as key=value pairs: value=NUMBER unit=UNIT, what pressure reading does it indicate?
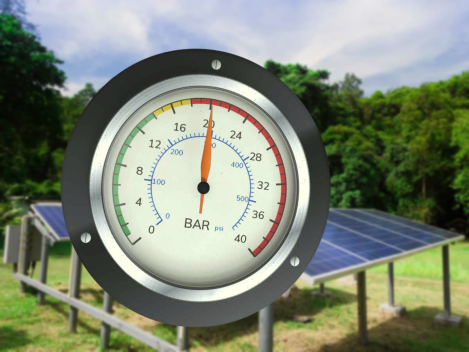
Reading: value=20 unit=bar
